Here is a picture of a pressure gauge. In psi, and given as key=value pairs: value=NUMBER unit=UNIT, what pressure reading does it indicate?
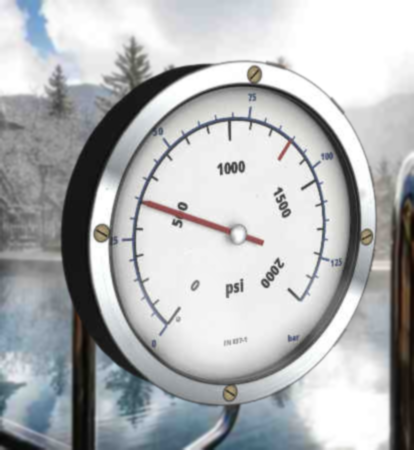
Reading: value=500 unit=psi
